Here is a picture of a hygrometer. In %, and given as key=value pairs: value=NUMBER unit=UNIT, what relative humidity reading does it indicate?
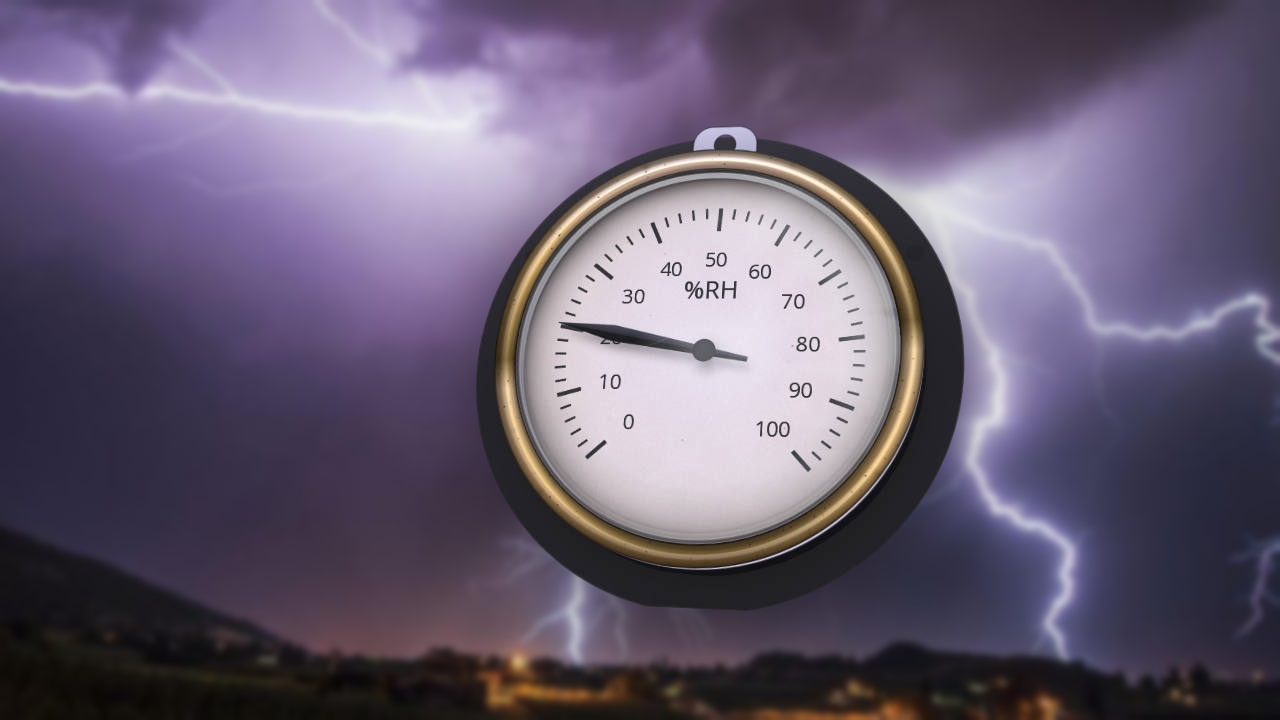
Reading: value=20 unit=%
